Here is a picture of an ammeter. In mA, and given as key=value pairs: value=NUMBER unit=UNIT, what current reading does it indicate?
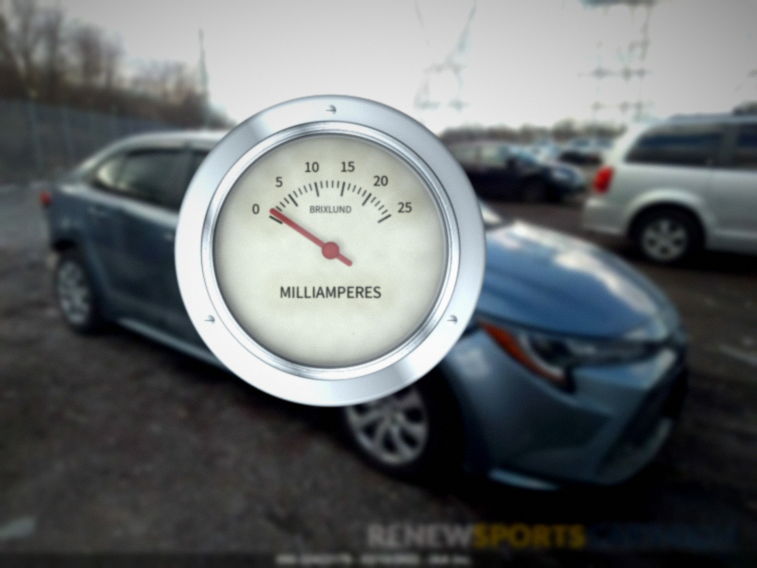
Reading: value=1 unit=mA
